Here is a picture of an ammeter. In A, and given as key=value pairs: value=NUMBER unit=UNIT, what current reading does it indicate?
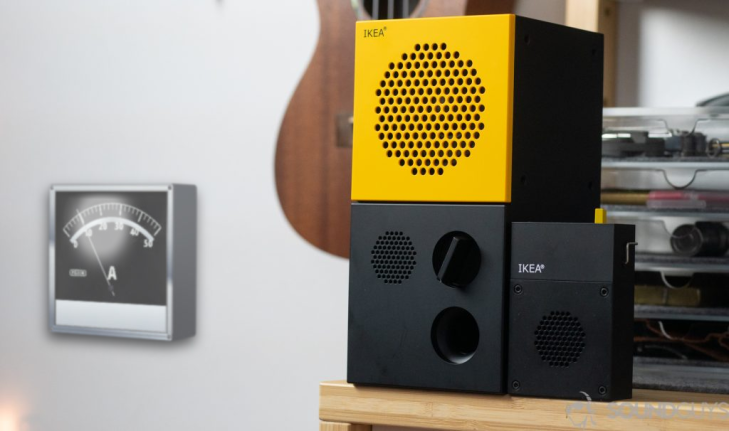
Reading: value=10 unit=A
